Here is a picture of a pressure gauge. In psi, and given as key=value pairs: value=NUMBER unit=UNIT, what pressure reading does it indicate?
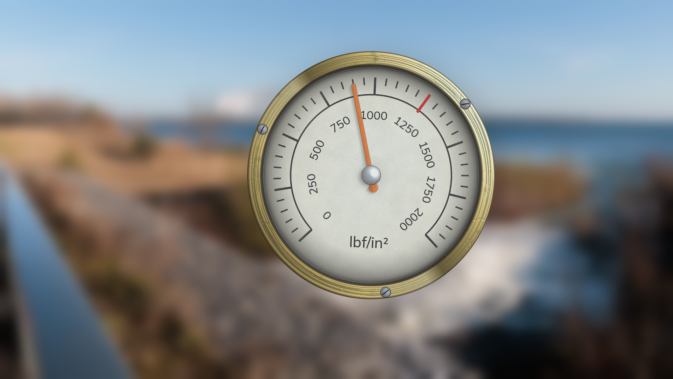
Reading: value=900 unit=psi
